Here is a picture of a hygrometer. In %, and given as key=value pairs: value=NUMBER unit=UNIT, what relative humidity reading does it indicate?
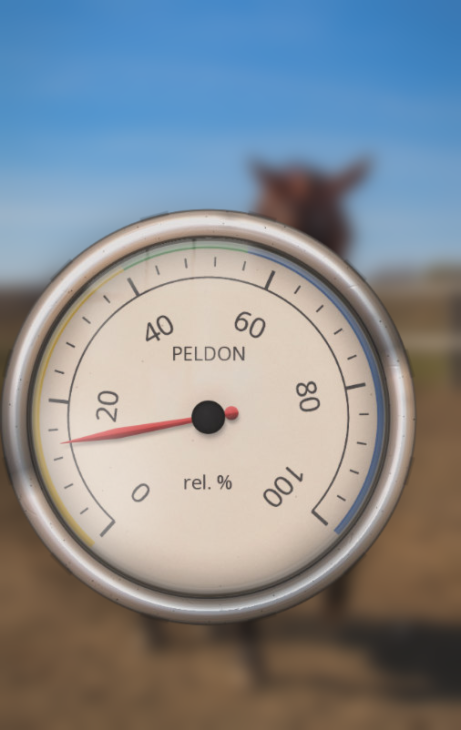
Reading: value=14 unit=%
